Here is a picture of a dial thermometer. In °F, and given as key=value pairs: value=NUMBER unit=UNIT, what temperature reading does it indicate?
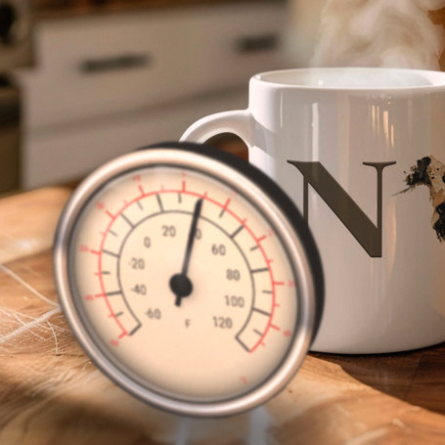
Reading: value=40 unit=°F
